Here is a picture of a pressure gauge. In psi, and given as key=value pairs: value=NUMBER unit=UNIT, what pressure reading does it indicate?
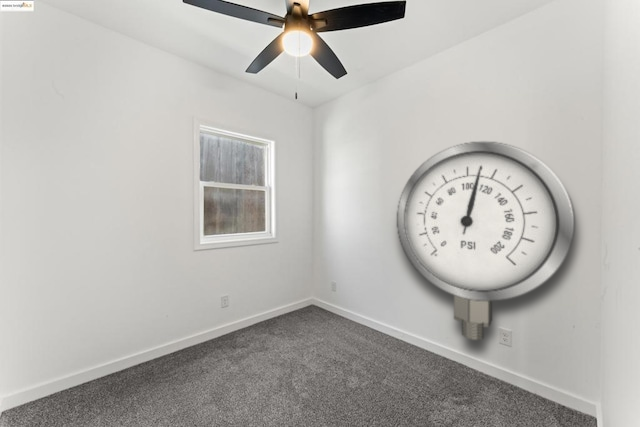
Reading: value=110 unit=psi
